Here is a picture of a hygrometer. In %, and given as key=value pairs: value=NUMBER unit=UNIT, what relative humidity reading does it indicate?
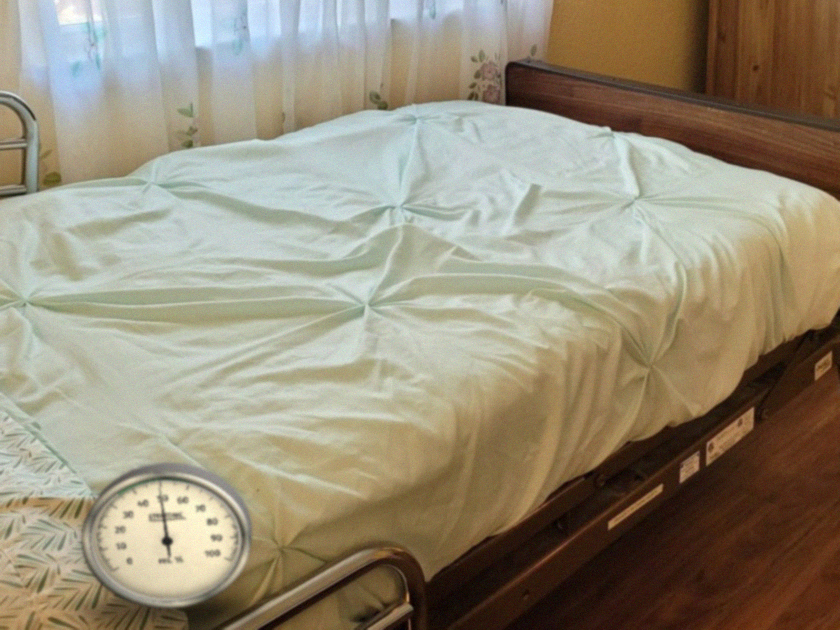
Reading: value=50 unit=%
